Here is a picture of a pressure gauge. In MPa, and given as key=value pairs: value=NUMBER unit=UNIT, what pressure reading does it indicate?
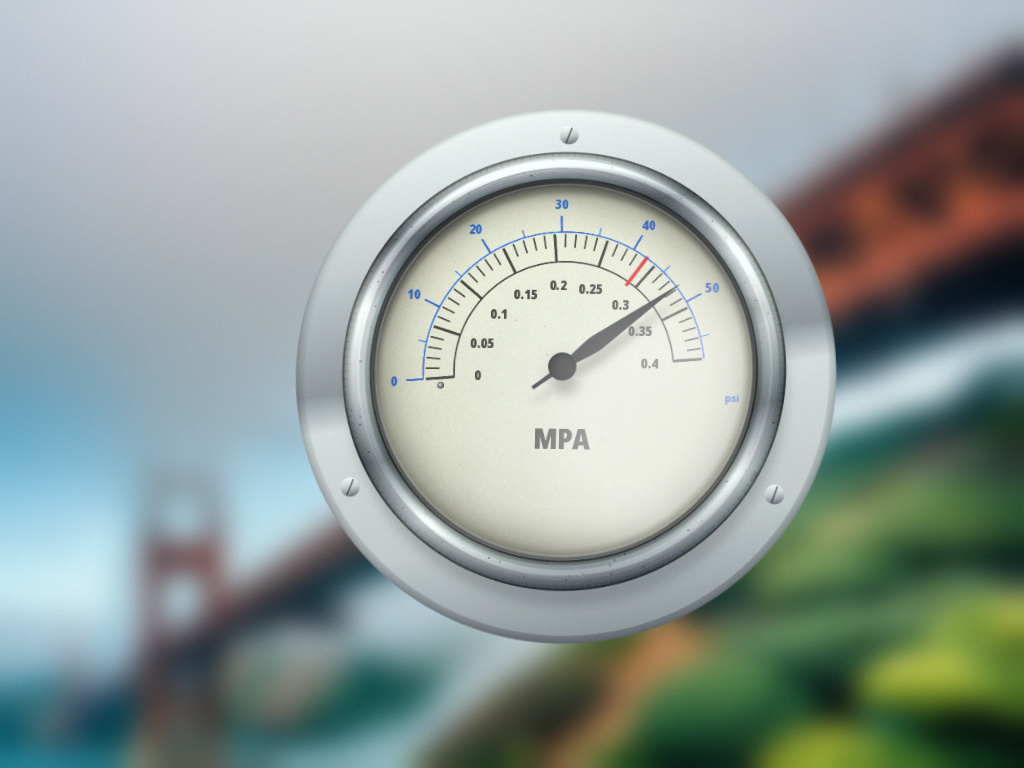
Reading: value=0.33 unit=MPa
